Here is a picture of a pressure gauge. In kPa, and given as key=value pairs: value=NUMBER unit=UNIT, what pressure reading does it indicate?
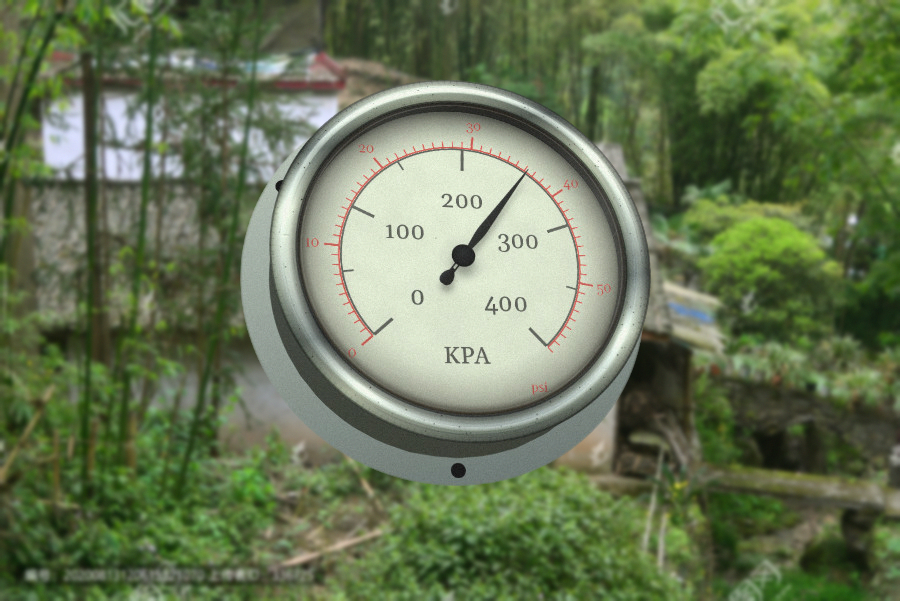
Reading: value=250 unit=kPa
